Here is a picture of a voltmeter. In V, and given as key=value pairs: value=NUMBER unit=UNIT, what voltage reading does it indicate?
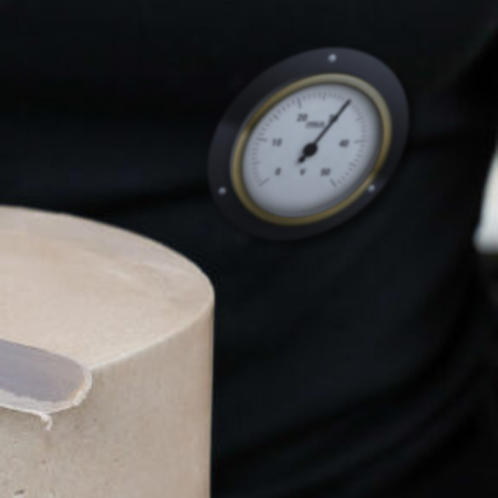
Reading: value=30 unit=V
